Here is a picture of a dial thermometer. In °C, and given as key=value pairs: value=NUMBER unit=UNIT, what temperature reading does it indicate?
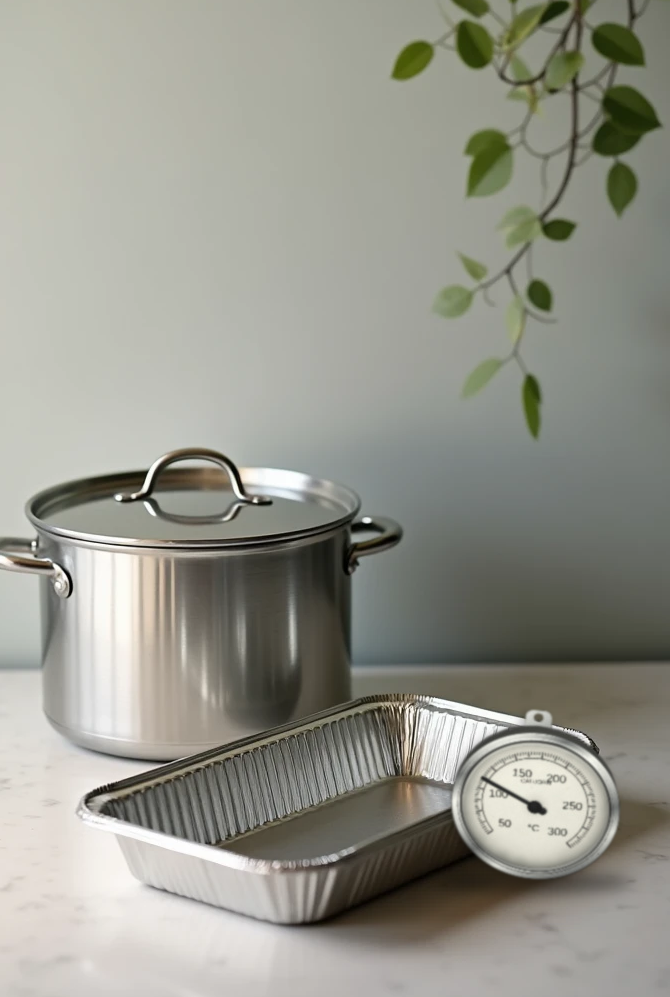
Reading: value=112.5 unit=°C
